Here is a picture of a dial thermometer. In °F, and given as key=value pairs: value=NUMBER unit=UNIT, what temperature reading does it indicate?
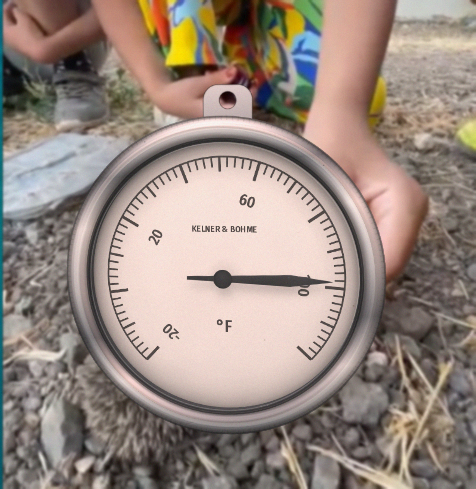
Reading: value=98 unit=°F
